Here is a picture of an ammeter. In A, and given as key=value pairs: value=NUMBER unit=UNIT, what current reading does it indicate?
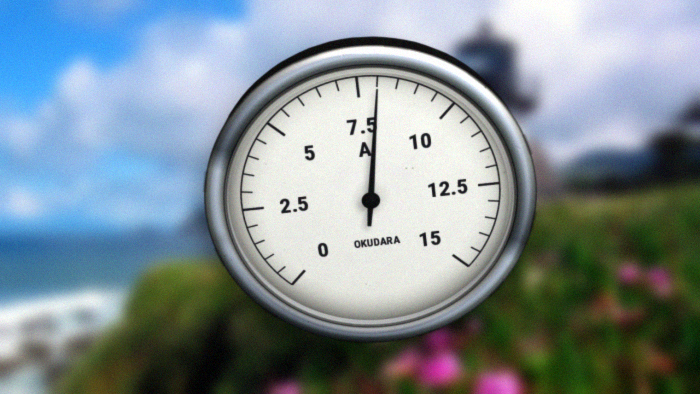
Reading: value=8 unit=A
